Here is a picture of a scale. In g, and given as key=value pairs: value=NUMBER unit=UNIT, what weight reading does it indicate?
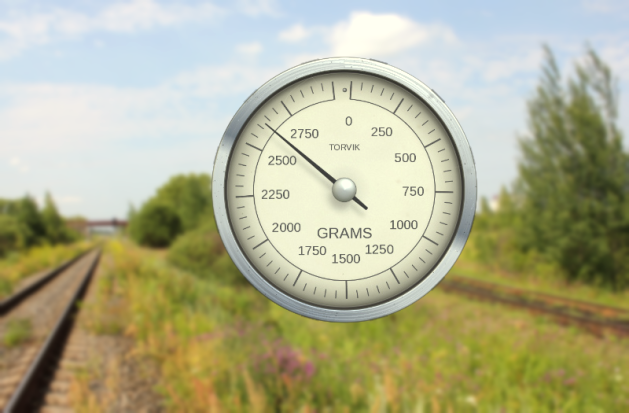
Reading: value=2625 unit=g
